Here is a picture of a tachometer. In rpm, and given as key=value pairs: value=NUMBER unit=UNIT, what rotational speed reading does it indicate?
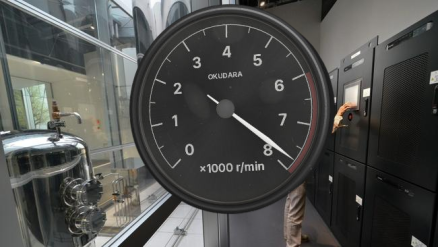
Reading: value=7750 unit=rpm
